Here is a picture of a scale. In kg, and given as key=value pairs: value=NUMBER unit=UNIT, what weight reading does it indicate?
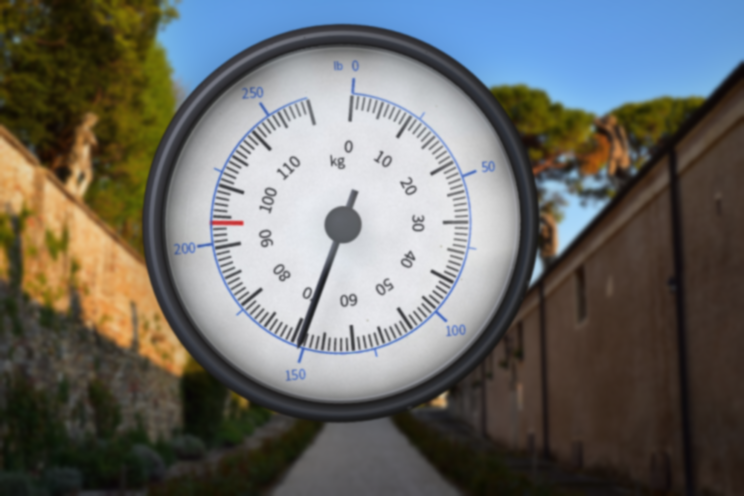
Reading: value=69 unit=kg
